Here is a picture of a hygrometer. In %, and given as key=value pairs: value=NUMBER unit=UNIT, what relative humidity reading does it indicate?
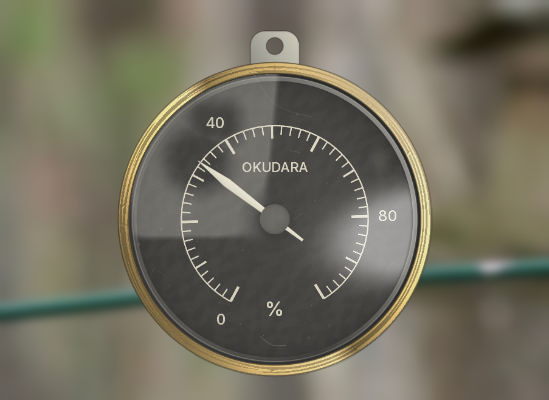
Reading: value=33 unit=%
